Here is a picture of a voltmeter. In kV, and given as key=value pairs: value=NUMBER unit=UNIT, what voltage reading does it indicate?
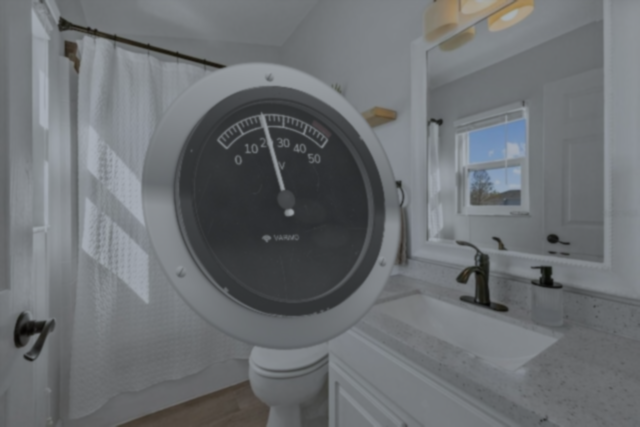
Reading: value=20 unit=kV
